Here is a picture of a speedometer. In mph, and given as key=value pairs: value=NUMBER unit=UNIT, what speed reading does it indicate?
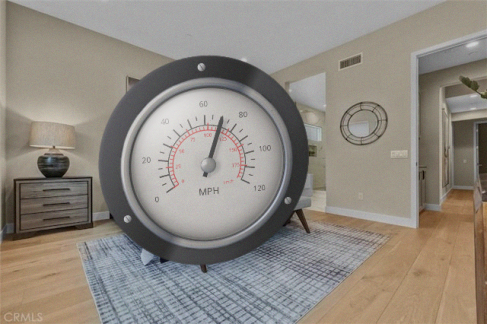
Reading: value=70 unit=mph
